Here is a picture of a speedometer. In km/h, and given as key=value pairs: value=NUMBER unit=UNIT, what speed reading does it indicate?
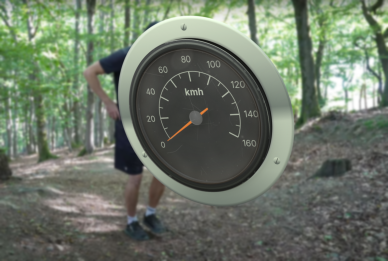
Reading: value=0 unit=km/h
